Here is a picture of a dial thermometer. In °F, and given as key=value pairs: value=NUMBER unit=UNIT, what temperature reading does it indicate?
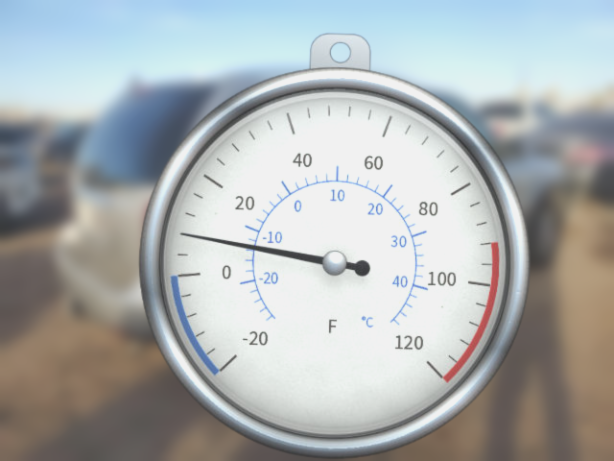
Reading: value=8 unit=°F
